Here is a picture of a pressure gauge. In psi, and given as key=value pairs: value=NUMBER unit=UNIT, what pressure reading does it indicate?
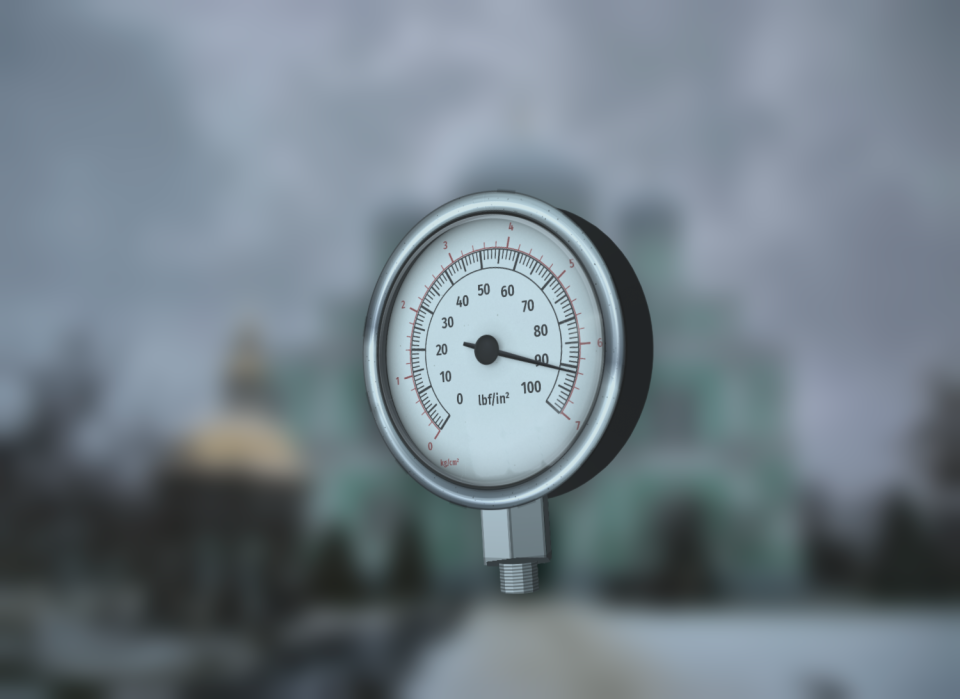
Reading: value=91 unit=psi
